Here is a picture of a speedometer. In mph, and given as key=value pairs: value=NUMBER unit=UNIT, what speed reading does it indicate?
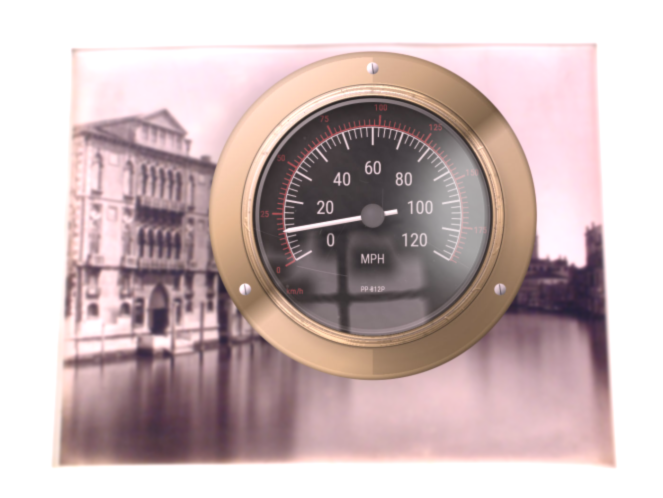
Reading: value=10 unit=mph
